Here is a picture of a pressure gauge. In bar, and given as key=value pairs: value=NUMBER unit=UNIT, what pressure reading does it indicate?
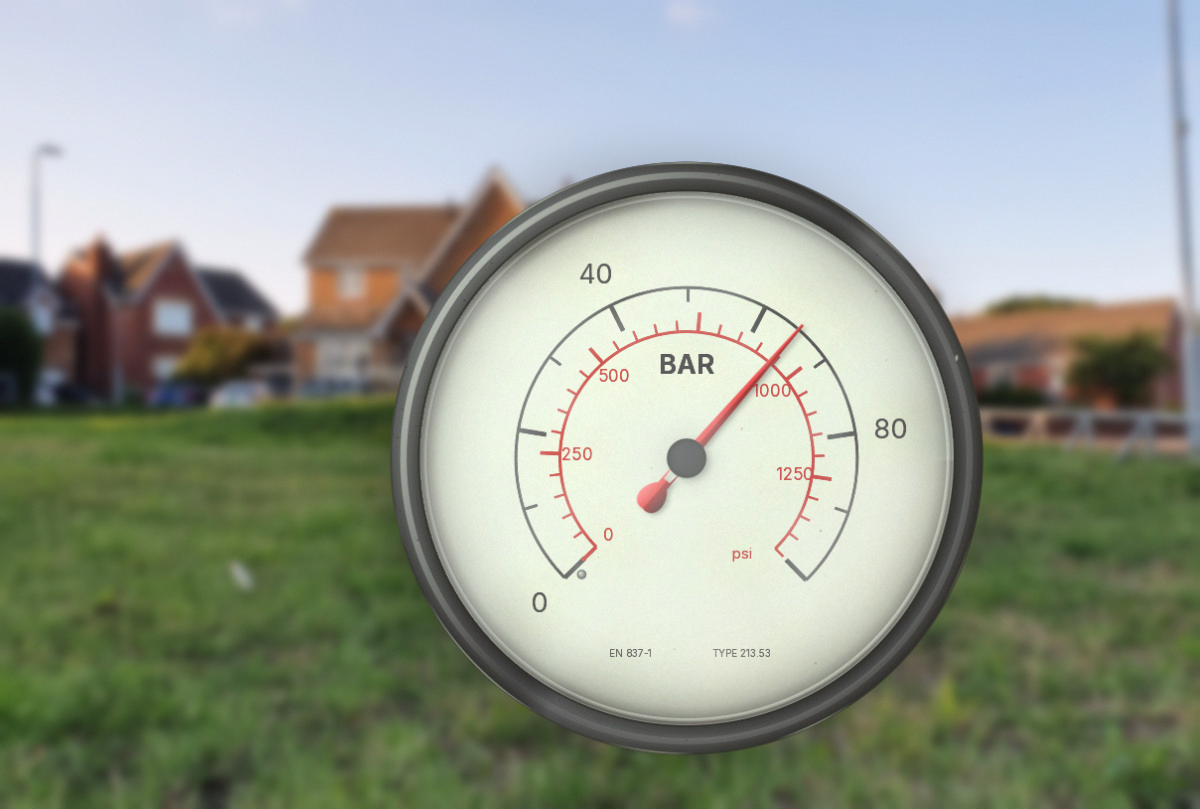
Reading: value=65 unit=bar
